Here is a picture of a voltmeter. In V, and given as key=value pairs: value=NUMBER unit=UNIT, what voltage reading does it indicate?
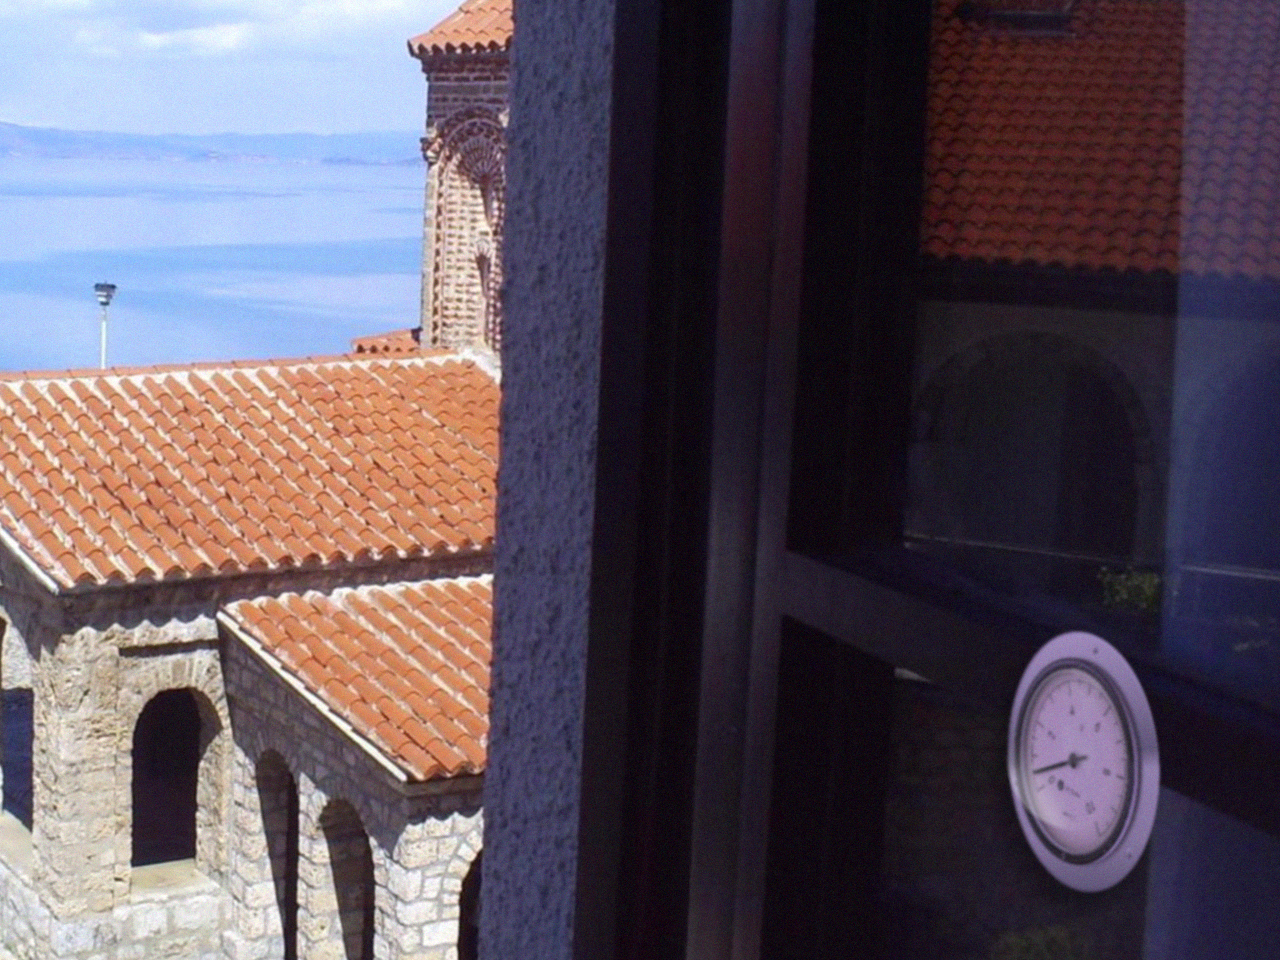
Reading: value=0.5 unit=V
